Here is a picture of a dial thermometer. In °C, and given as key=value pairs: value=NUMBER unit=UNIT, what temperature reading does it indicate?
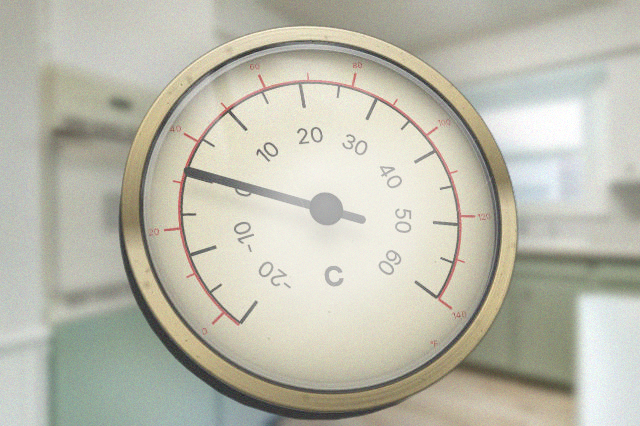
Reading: value=0 unit=°C
